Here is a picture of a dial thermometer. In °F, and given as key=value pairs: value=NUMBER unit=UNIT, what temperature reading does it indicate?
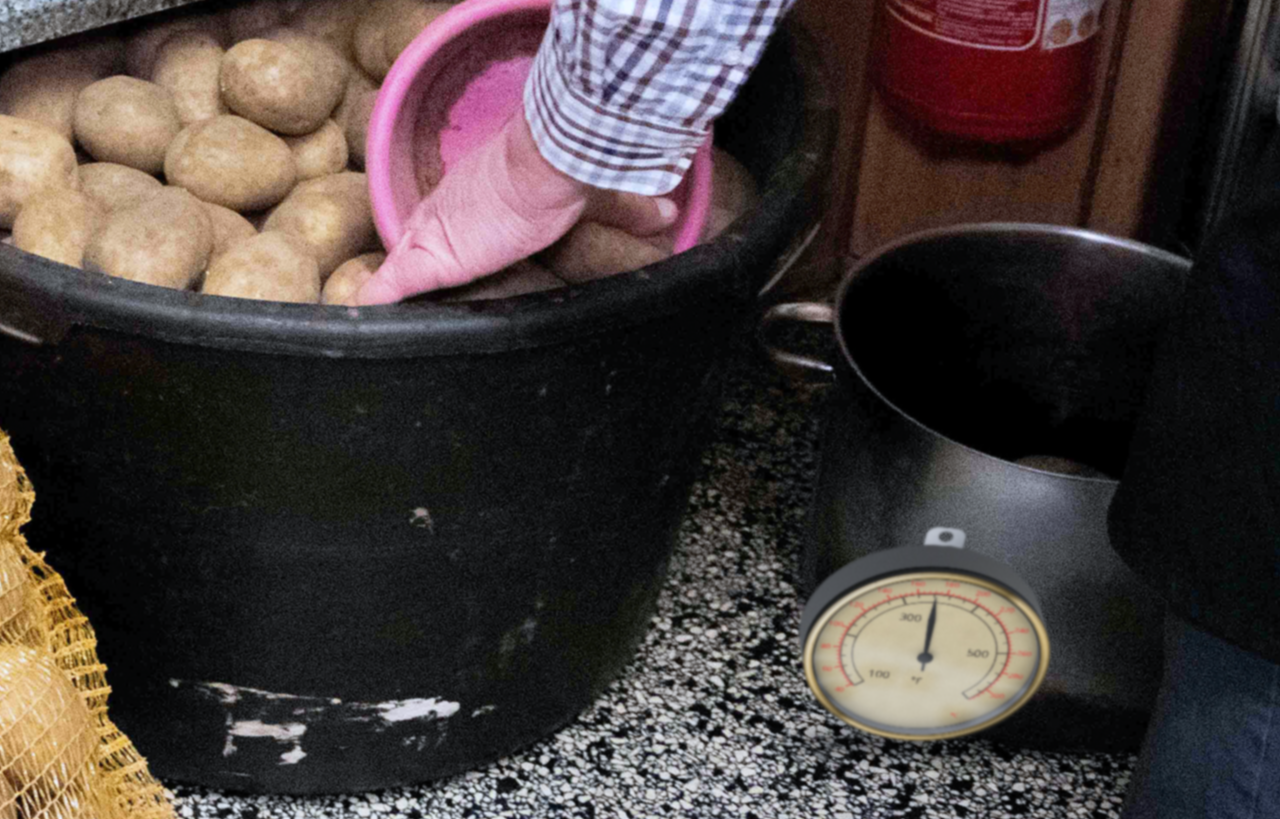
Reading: value=340 unit=°F
